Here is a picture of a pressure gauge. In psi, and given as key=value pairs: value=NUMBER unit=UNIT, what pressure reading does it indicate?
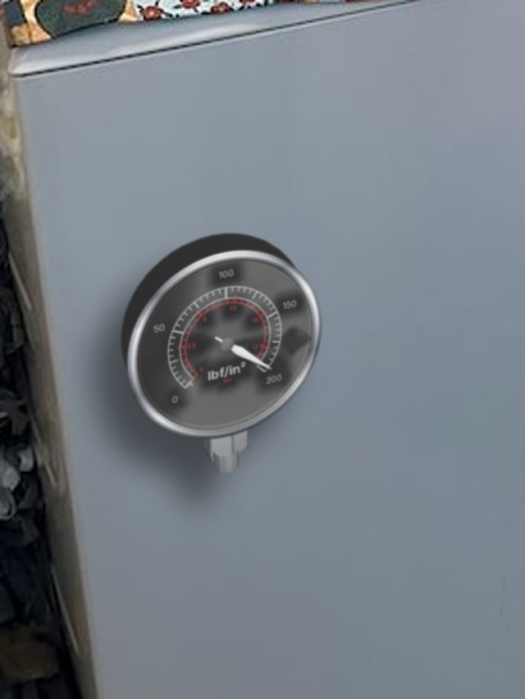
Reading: value=195 unit=psi
